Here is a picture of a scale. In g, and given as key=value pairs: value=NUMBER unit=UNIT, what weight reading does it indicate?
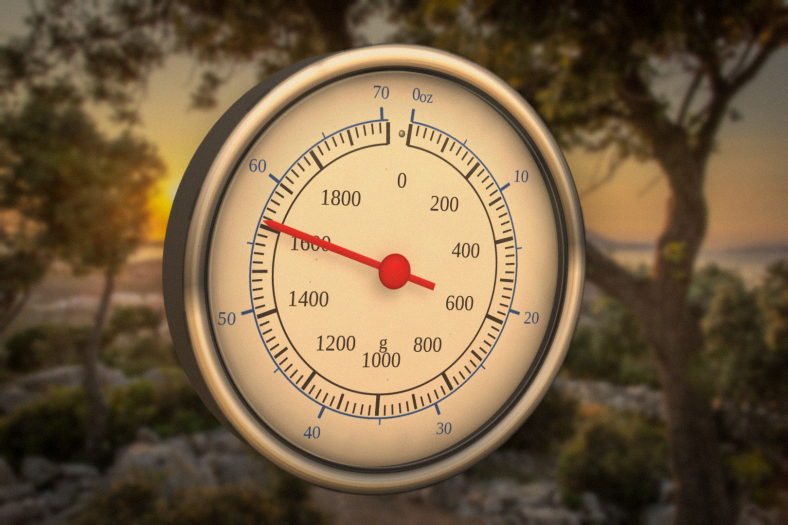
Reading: value=1610 unit=g
